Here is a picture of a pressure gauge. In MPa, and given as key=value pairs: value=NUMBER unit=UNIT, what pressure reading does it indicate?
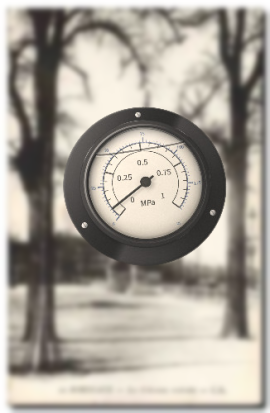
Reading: value=0.05 unit=MPa
